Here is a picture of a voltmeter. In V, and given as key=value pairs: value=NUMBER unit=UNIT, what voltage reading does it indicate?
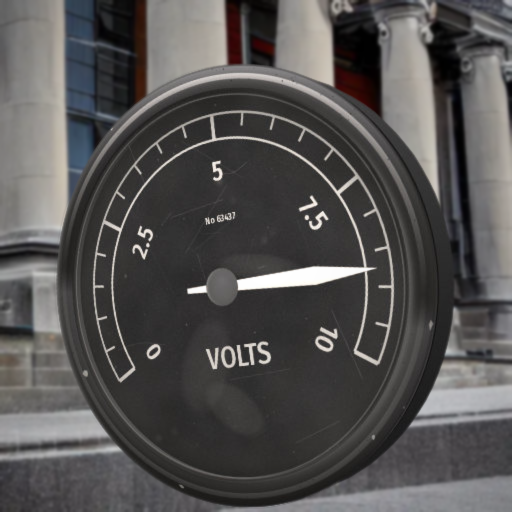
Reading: value=8.75 unit=V
